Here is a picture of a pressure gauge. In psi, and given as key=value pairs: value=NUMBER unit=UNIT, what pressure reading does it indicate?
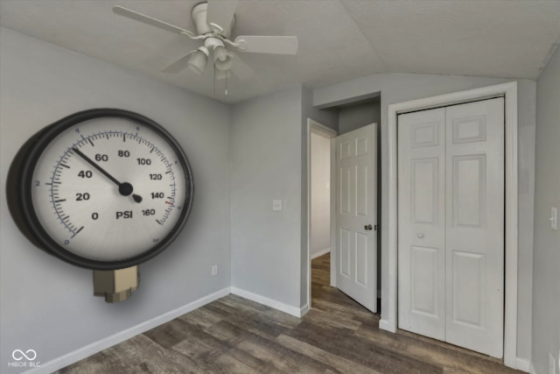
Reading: value=50 unit=psi
